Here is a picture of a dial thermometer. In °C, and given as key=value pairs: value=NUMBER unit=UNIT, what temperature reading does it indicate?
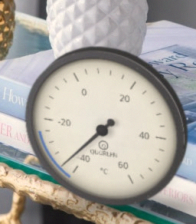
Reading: value=-36 unit=°C
